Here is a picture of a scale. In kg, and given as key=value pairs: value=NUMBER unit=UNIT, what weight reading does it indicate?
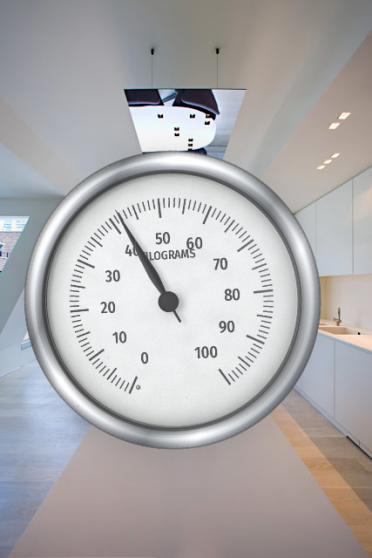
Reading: value=42 unit=kg
